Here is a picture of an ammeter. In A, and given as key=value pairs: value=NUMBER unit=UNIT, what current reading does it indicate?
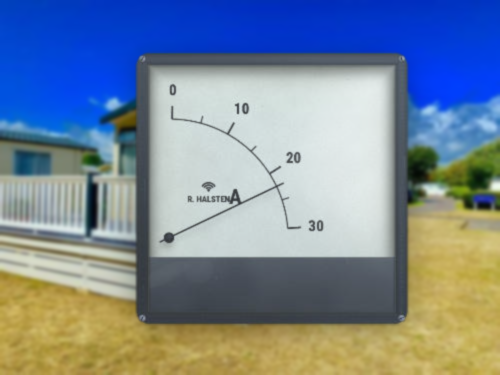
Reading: value=22.5 unit=A
